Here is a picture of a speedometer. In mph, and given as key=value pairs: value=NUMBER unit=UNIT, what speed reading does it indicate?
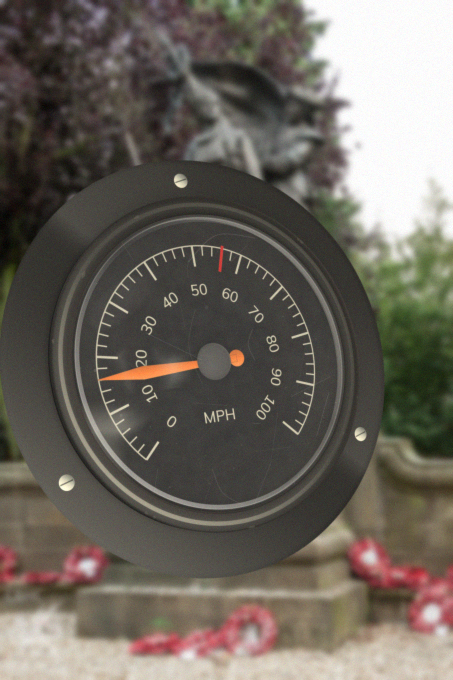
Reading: value=16 unit=mph
